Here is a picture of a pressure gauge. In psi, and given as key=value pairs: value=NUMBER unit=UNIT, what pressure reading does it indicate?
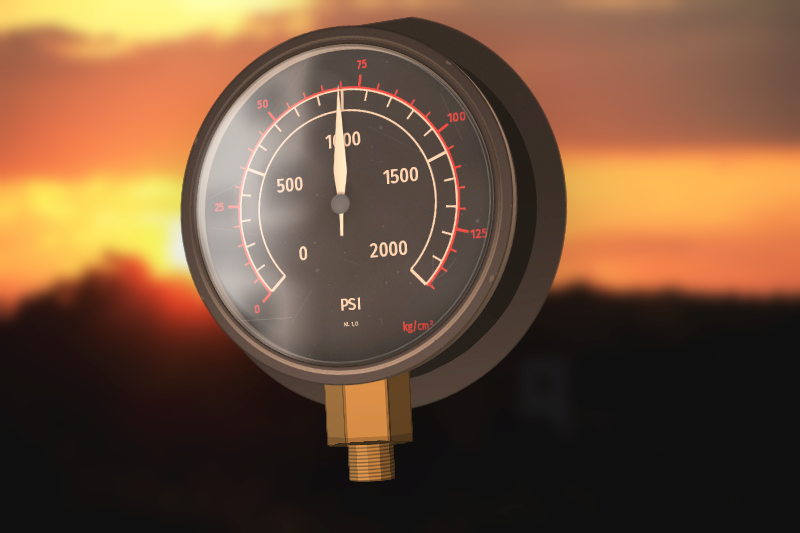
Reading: value=1000 unit=psi
